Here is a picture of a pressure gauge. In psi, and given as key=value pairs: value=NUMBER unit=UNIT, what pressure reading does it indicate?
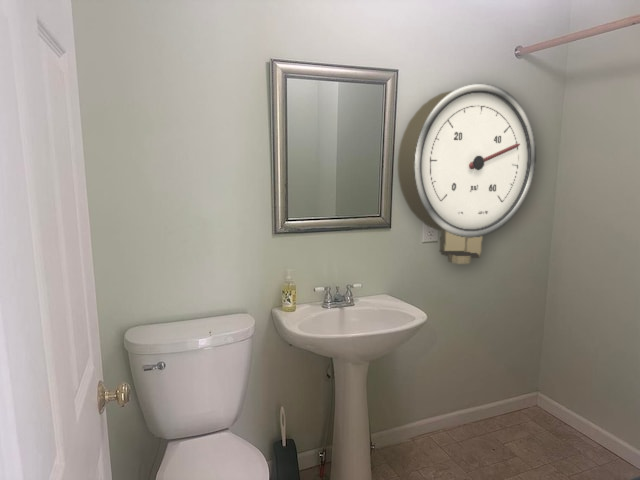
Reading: value=45 unit=psi
